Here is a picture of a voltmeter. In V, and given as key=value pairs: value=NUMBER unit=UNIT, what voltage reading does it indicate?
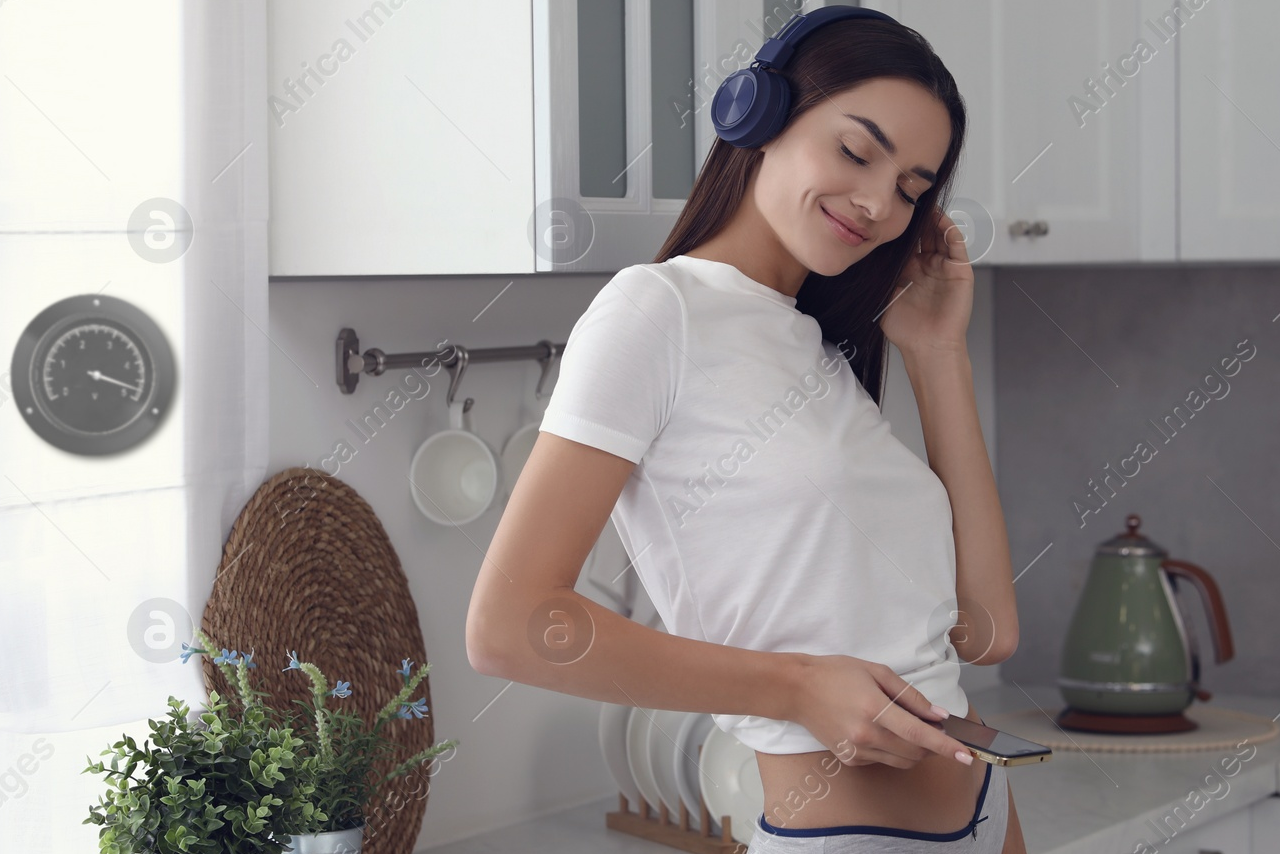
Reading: value=4.75 unit=V
